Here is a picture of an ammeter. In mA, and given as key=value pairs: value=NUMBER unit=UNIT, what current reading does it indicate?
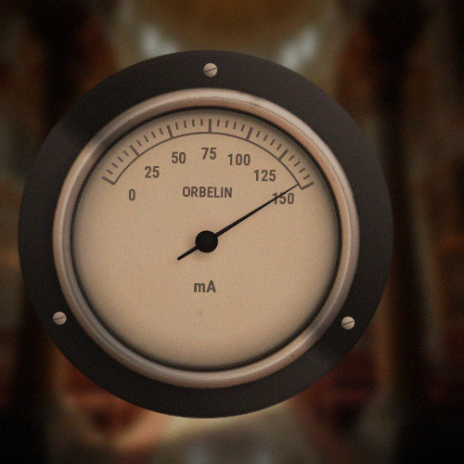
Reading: value=145 unit=mA
